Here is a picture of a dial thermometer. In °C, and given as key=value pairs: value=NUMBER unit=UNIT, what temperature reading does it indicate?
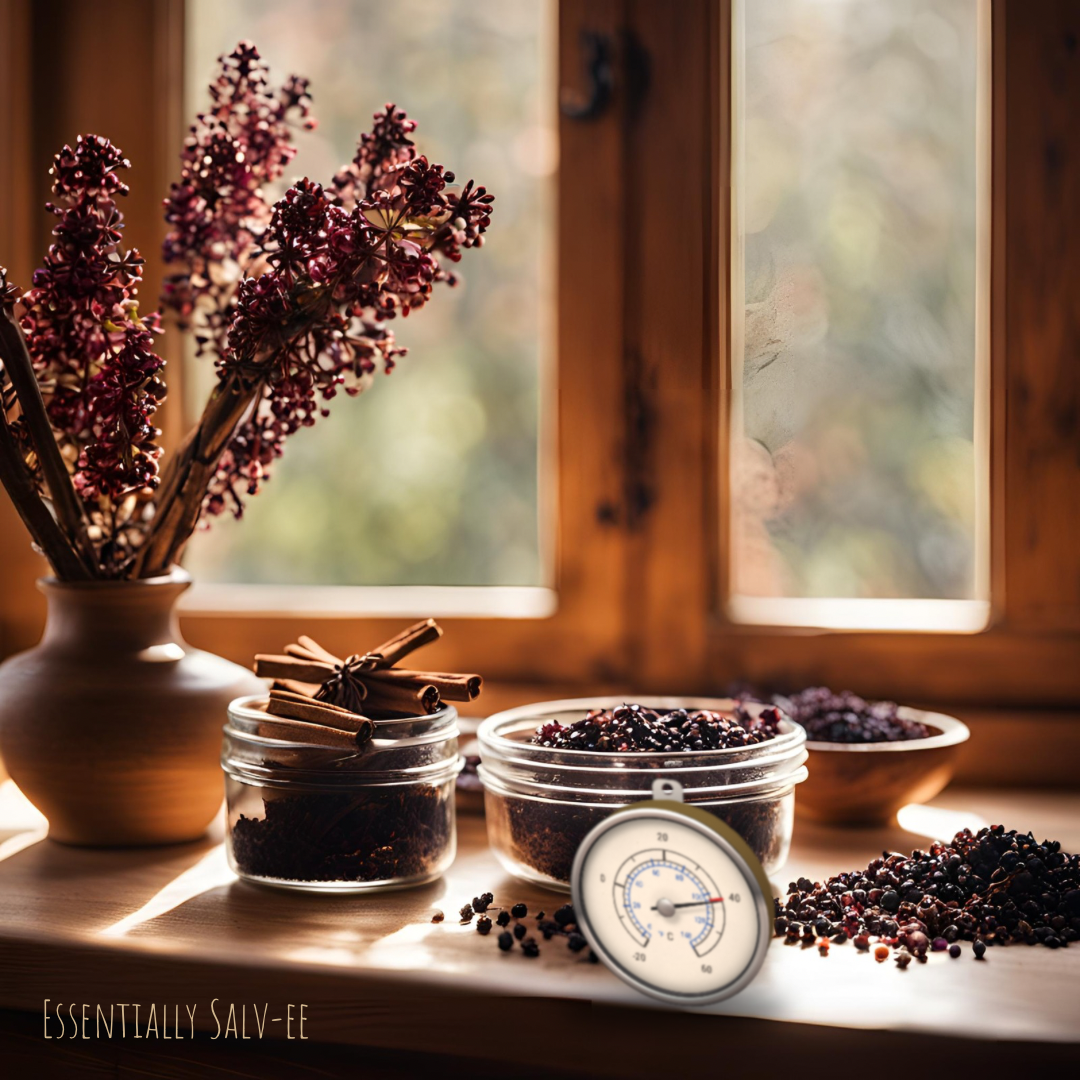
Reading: value=40 unit=°C
